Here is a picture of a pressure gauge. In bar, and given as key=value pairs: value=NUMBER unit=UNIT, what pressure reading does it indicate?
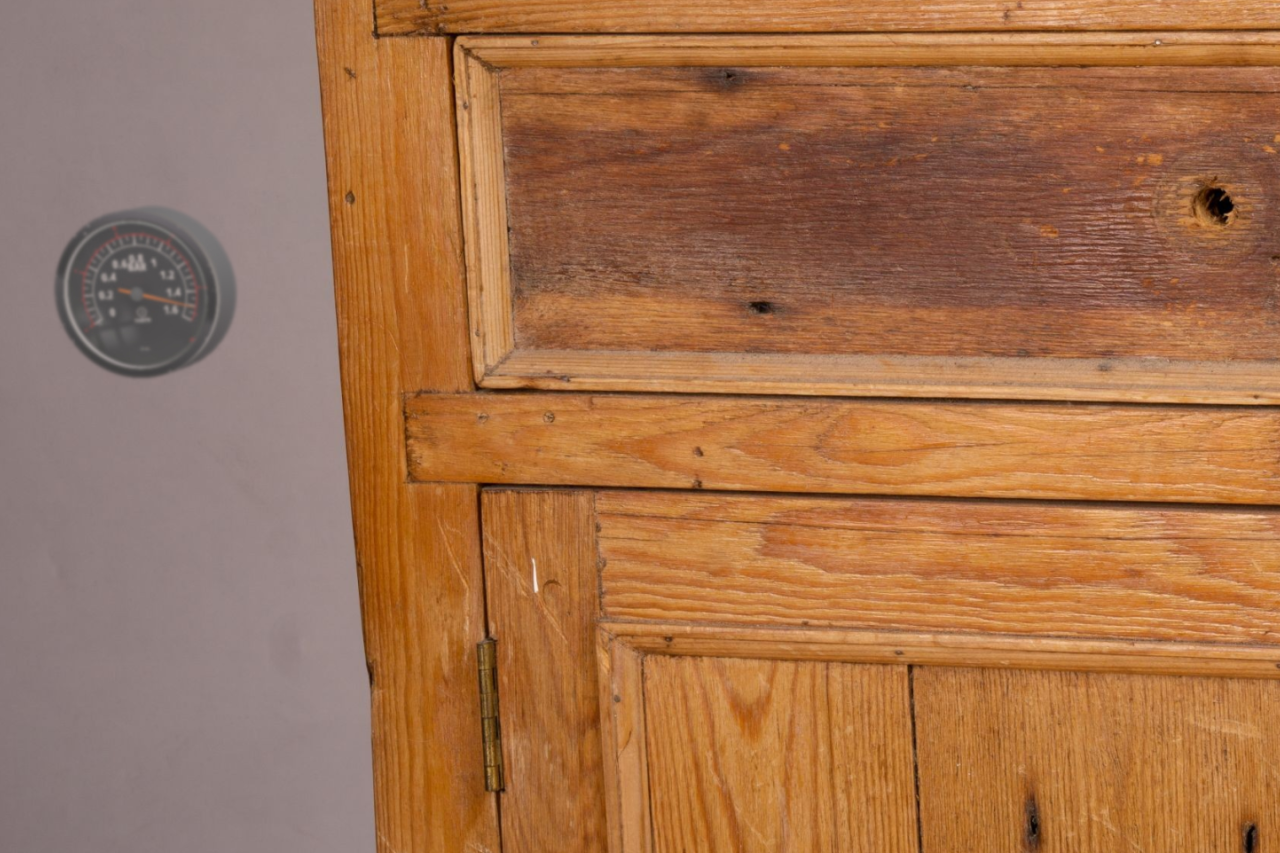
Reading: value=1.5 unit=bar
